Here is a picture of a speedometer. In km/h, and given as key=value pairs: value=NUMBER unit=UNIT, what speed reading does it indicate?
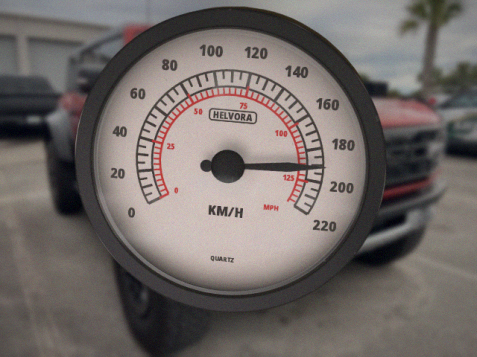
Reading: value=190 unit=km/h
